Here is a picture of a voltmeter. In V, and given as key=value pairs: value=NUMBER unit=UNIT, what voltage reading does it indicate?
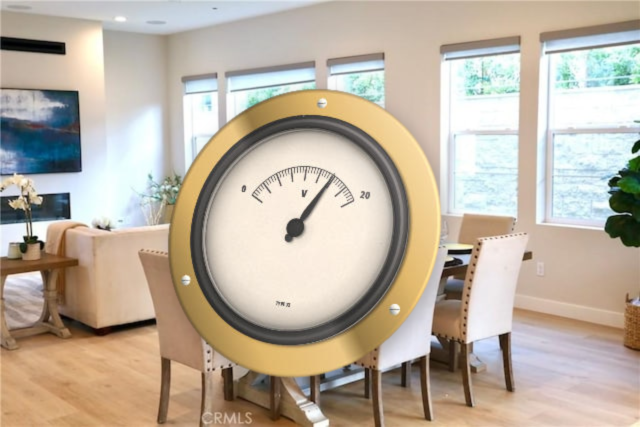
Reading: value=15 unit=V
